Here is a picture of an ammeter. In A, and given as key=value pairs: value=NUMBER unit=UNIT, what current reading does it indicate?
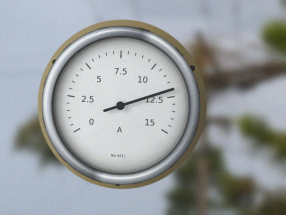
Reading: value=12 unit=A
